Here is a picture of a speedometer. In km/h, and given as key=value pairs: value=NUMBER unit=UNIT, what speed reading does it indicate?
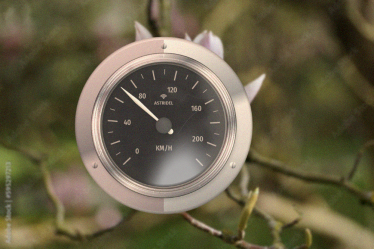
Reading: value=70 unit=km/h
